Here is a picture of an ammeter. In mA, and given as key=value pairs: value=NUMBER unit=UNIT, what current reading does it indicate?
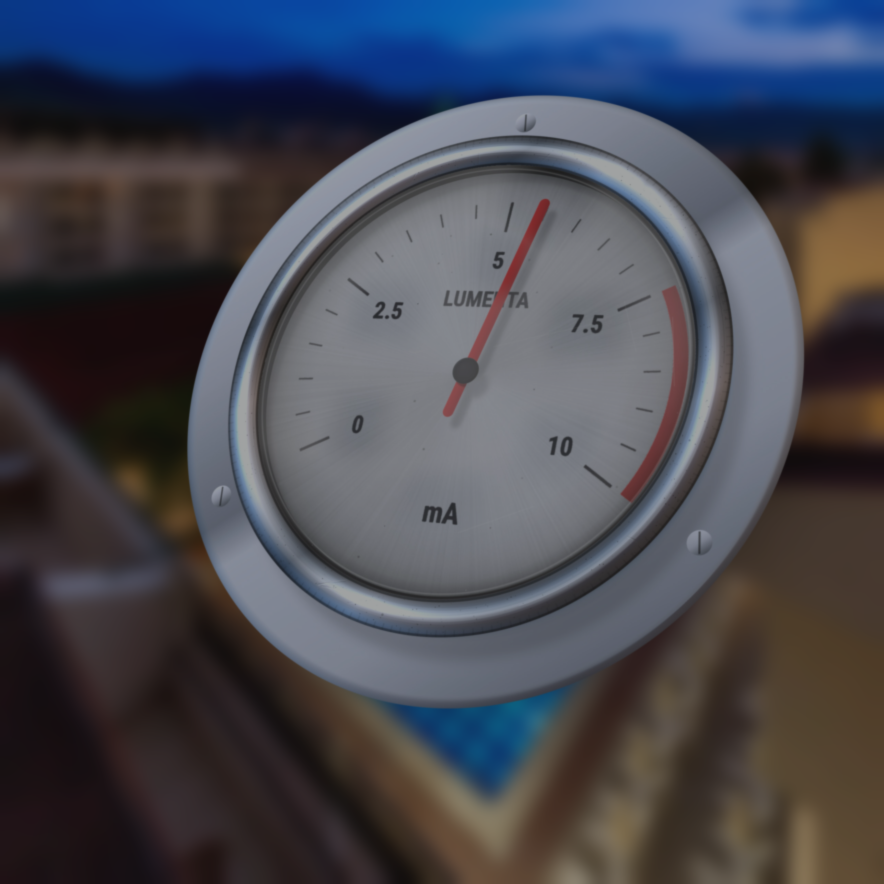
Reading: value=5.5 unit=mA
